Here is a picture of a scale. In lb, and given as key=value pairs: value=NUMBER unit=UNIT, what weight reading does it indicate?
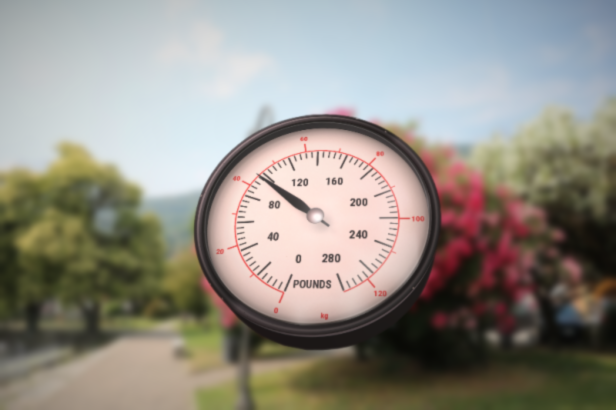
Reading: value=96 unit=lb
